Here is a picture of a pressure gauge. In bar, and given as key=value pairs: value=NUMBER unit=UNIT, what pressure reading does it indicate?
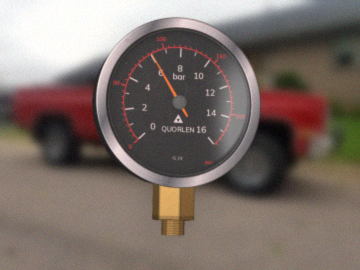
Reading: value=6 unit=bar
